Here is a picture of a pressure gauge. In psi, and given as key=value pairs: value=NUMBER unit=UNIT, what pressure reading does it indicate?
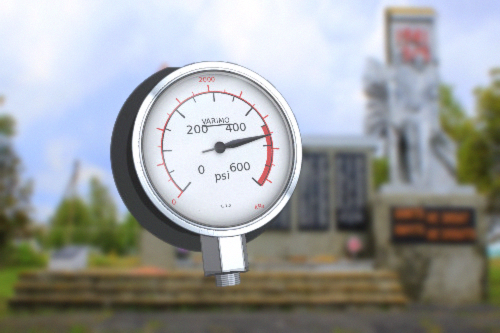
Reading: value=475 unit=psi
